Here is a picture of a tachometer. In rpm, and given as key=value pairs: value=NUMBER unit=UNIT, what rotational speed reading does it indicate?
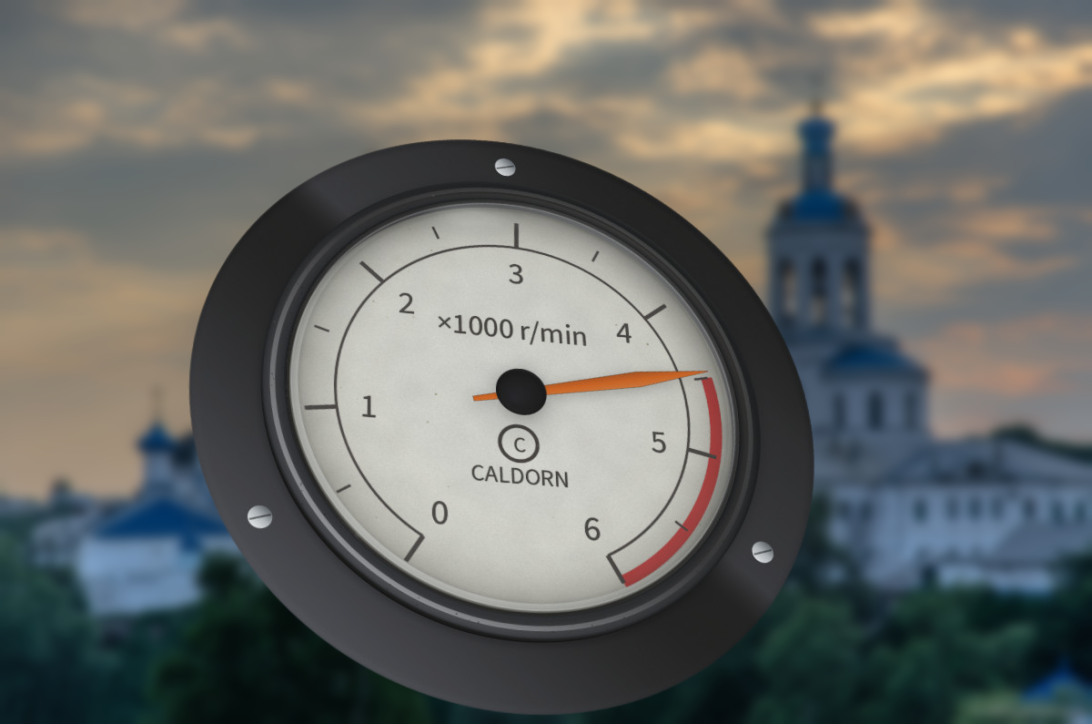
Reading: value=4500 unit=rpm
